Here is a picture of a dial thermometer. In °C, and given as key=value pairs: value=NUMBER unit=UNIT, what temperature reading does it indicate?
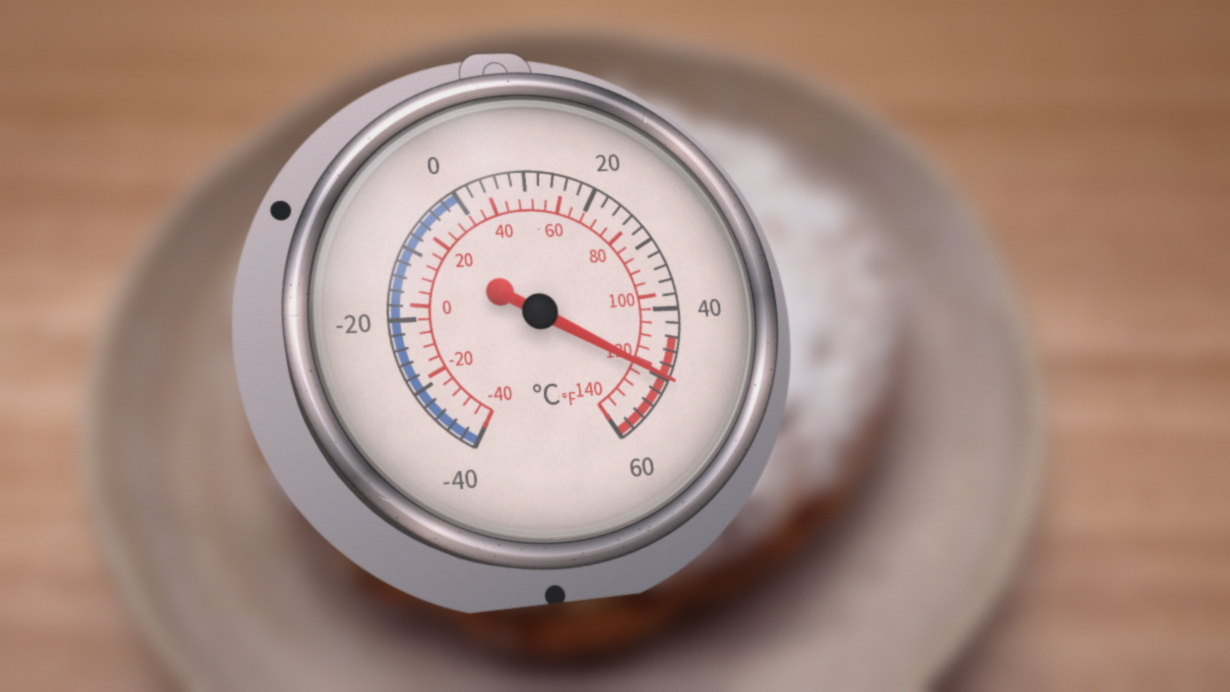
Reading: value=50 unit=°C
